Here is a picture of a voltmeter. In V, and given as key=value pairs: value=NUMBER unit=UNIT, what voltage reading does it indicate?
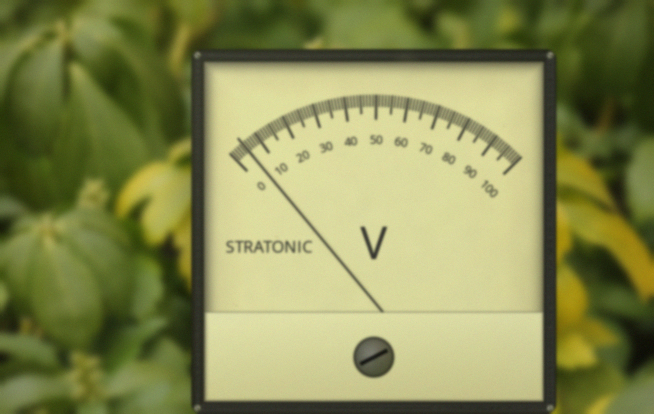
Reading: value=5 unit=V
